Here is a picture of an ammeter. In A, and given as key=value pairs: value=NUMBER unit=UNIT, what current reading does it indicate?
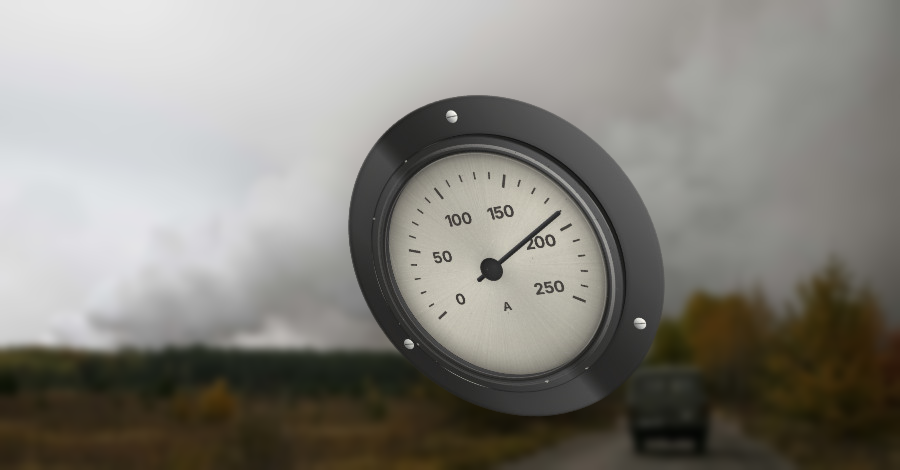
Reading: value=190 unit=A
